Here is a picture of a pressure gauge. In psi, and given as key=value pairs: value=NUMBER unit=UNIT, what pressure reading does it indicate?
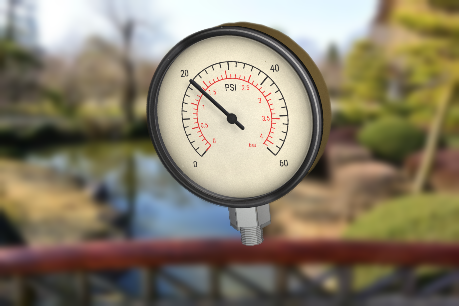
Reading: value=20 unit=psi
